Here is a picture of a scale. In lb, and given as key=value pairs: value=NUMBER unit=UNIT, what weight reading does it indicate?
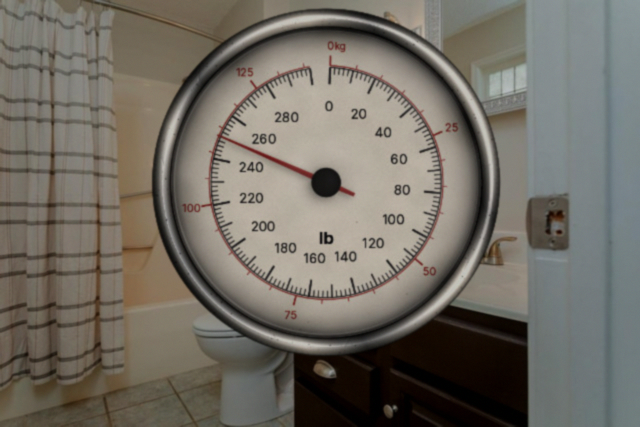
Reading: value=250 unit=lb
